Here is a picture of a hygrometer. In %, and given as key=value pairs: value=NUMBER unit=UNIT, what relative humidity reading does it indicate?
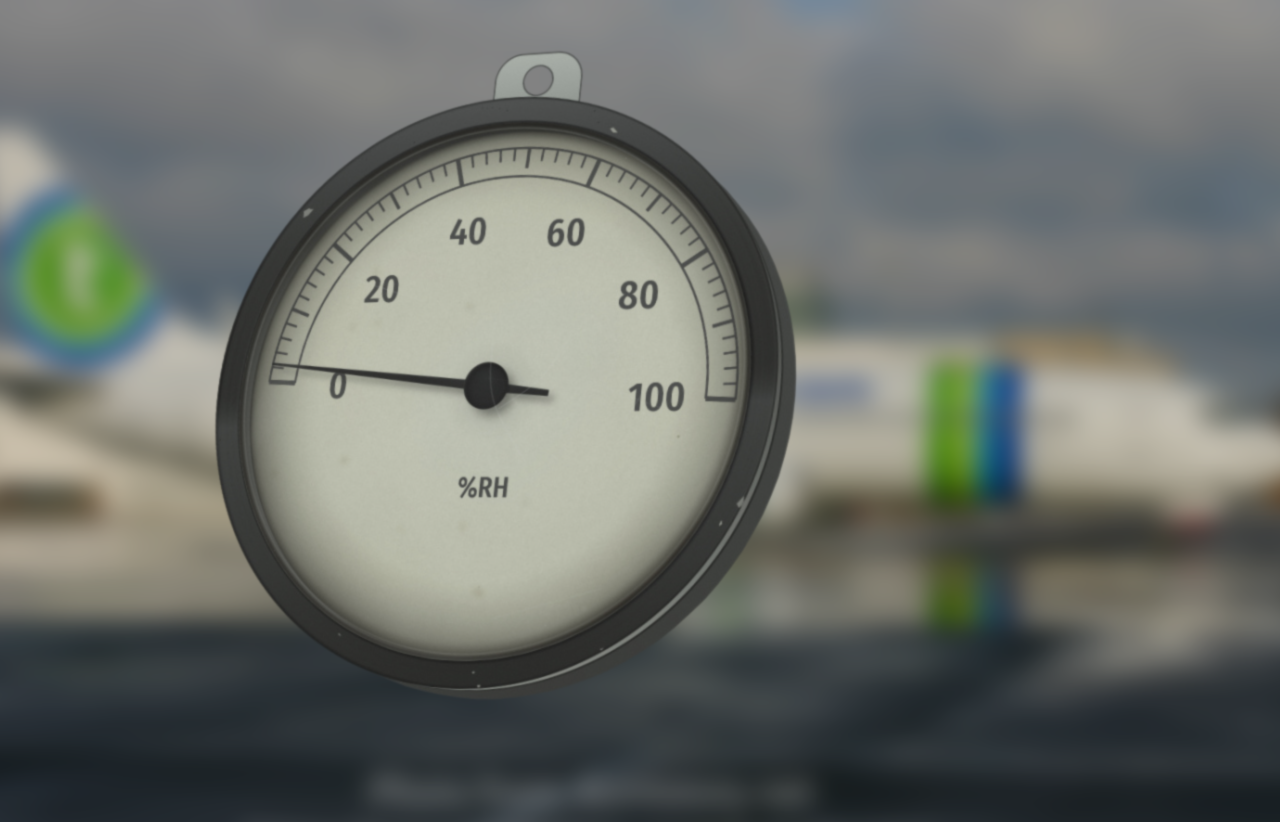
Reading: value=2 unit=%
